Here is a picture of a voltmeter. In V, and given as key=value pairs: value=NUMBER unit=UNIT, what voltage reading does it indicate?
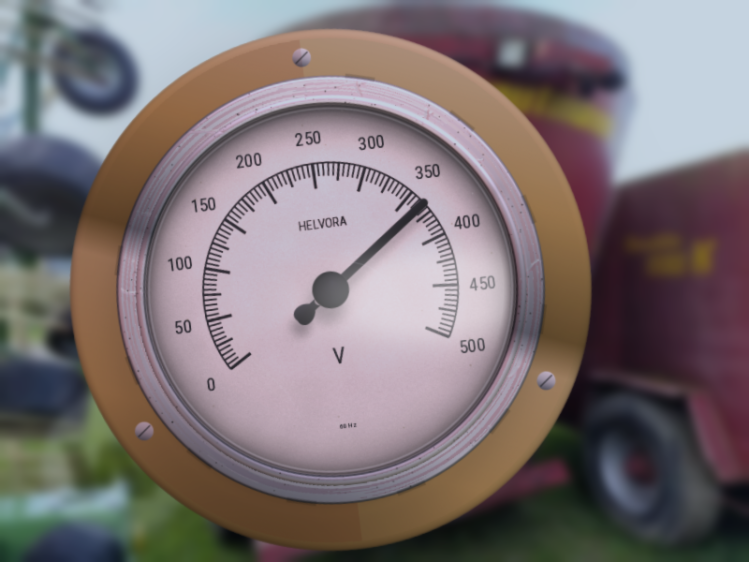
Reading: value=365 unit=V
